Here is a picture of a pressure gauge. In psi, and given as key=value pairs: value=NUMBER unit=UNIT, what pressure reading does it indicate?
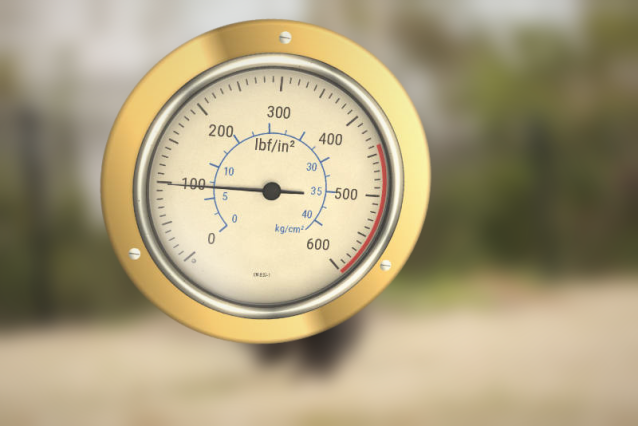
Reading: value=100 unit=psi
